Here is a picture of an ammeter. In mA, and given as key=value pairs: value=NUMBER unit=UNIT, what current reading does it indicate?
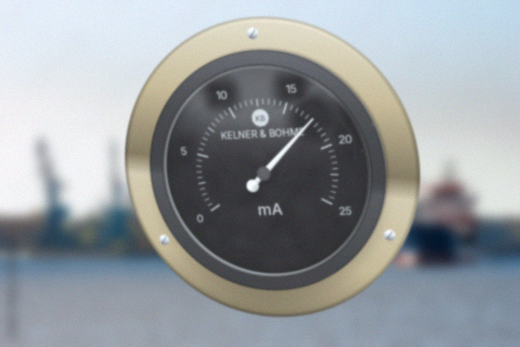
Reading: value=17.5 unit=mA
